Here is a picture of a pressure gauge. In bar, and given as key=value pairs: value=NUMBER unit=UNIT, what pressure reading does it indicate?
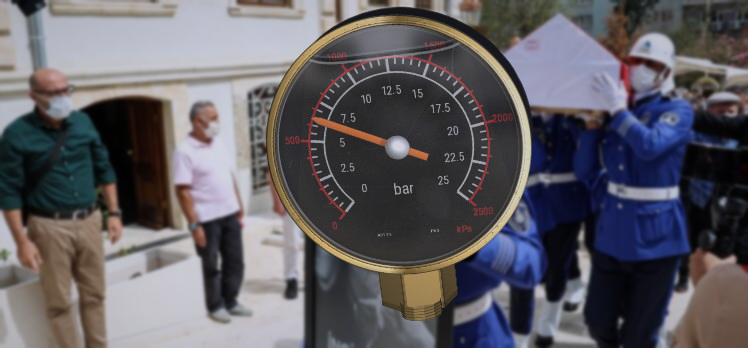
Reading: value=6.5 unit=bar
